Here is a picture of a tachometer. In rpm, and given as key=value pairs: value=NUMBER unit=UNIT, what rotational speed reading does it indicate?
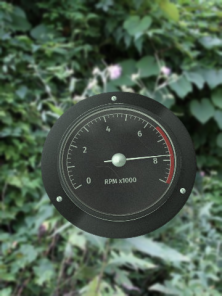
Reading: value=7800 unit=rpm
